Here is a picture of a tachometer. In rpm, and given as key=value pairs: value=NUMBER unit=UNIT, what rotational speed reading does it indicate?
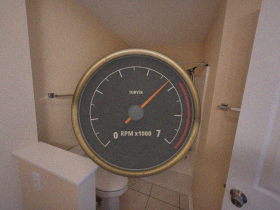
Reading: value=4750 unit=rpm
